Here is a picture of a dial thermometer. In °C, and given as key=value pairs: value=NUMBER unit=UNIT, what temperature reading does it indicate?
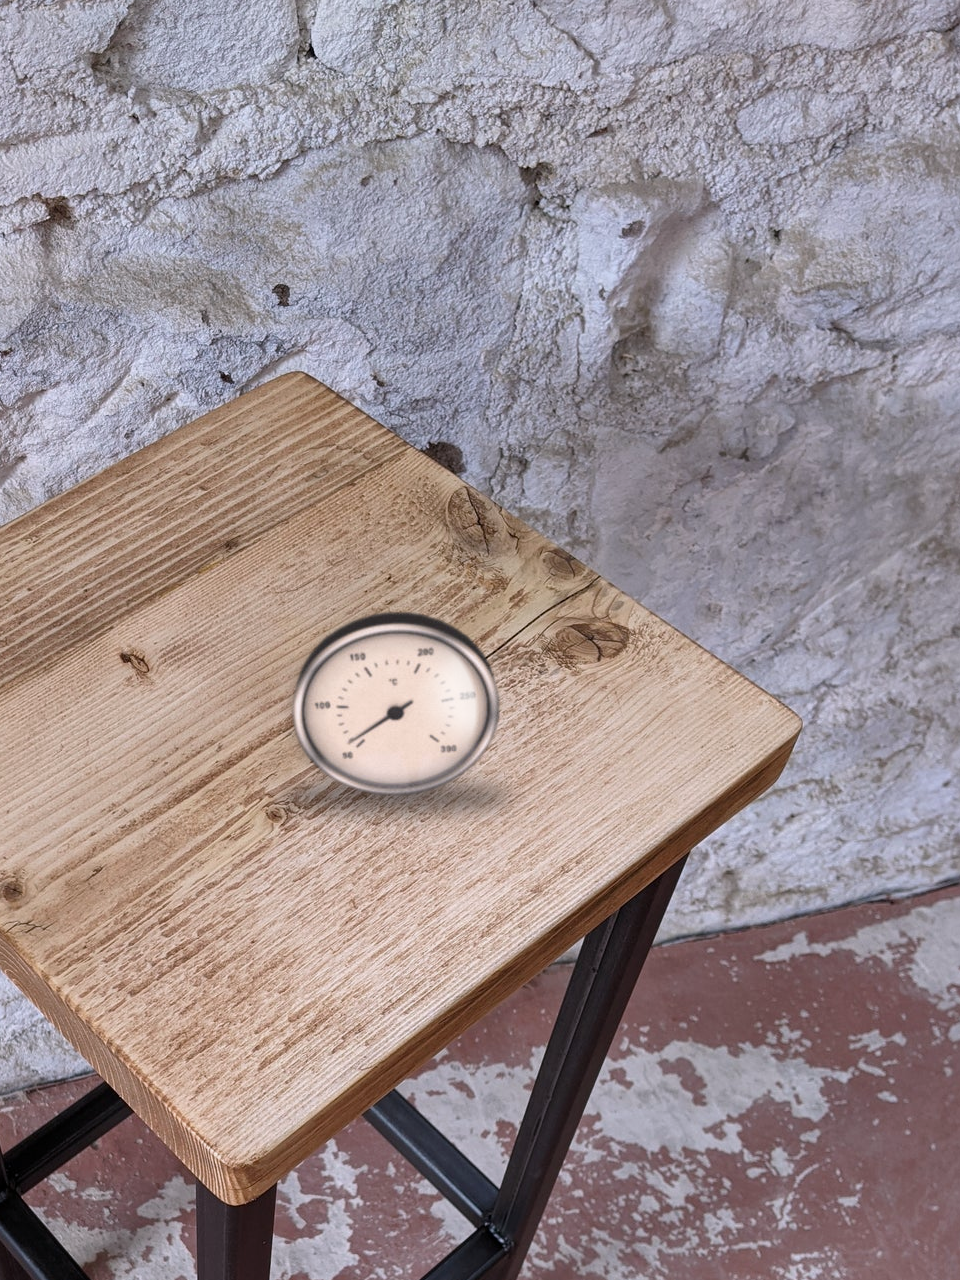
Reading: value=60 unit=°C
